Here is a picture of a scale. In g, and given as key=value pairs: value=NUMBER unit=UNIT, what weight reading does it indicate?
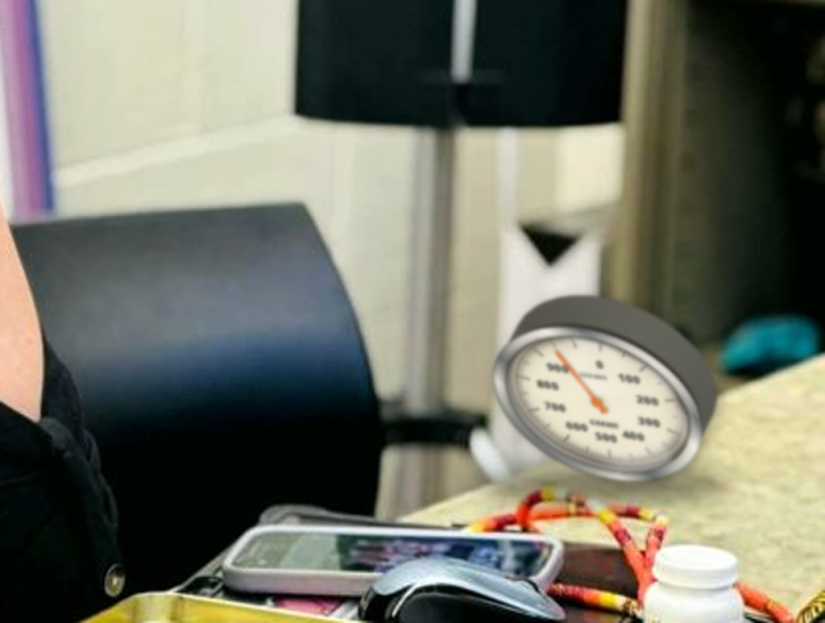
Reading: value=950 unit=g
